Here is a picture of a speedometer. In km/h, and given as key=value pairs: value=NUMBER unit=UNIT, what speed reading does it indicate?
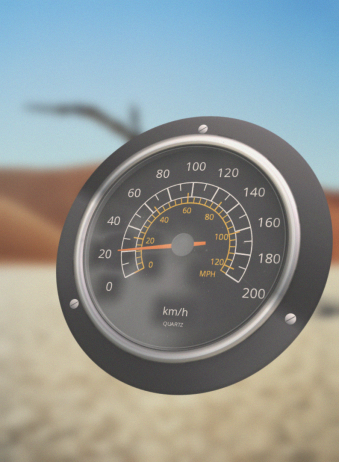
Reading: value=20 unit=km/h
